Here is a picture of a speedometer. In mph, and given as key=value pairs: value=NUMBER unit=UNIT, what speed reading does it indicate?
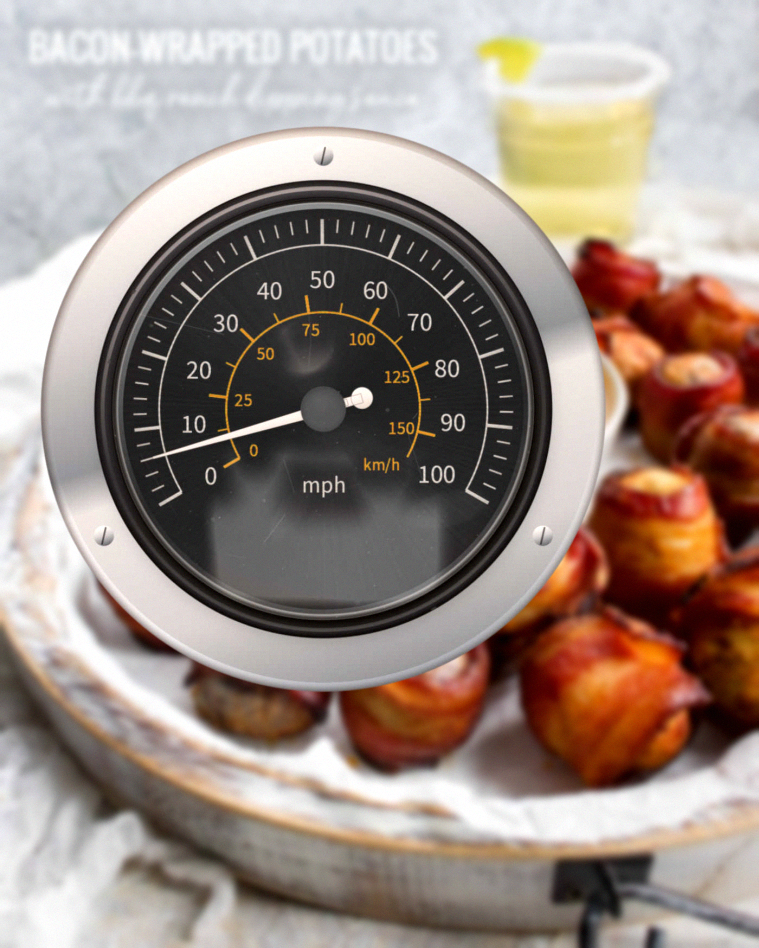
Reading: value=6 unit=mph
